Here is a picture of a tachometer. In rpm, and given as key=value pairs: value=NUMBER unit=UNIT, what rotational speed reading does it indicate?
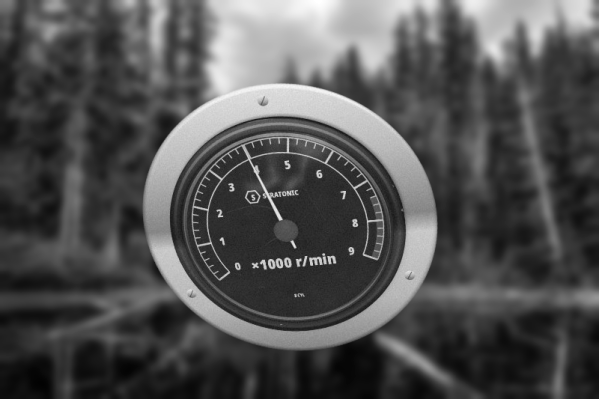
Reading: value=4000 unit=rpm
